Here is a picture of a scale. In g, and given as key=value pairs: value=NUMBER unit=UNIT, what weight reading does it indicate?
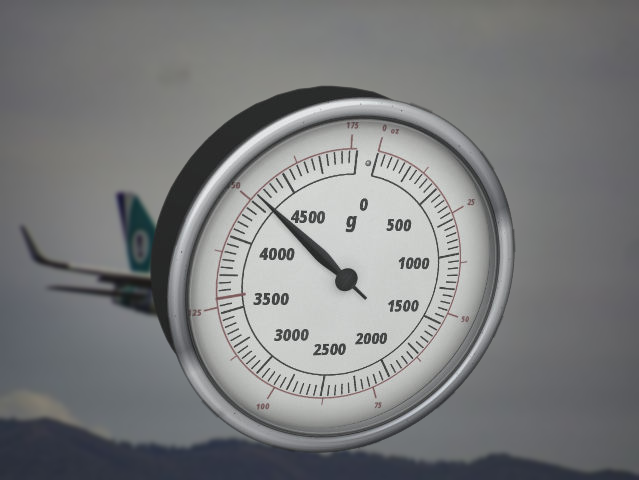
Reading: value=4300 unit=g
